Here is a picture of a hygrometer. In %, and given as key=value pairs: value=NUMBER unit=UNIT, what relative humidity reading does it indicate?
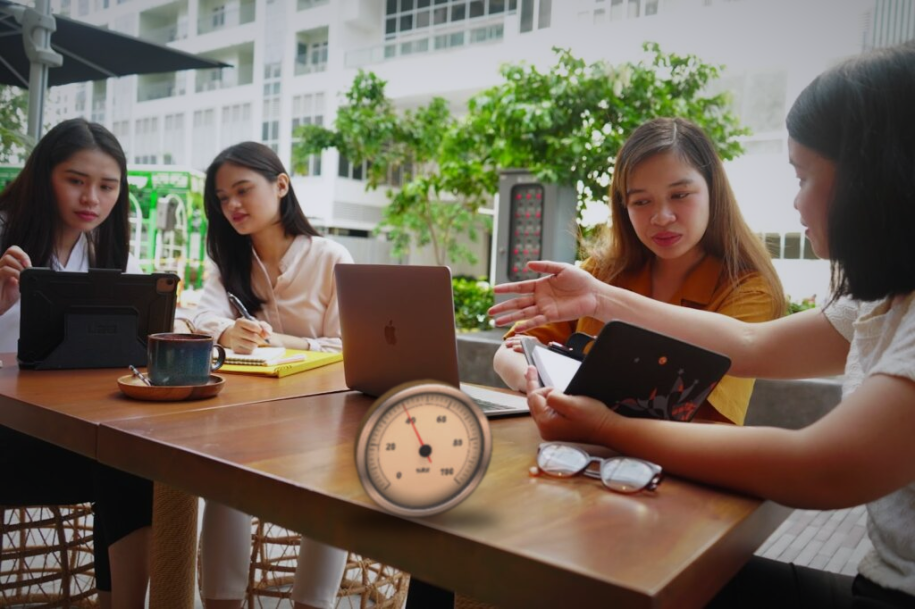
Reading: value=40 unit=%
